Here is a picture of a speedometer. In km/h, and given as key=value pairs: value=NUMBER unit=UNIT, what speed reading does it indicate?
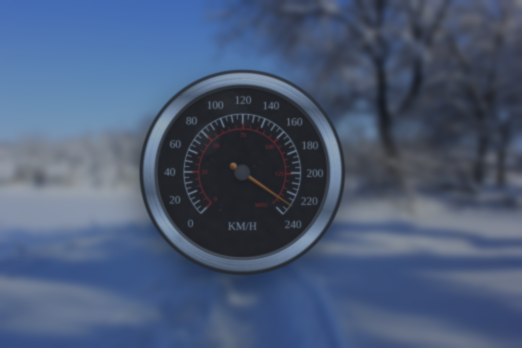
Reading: value=230 unit=km/h
